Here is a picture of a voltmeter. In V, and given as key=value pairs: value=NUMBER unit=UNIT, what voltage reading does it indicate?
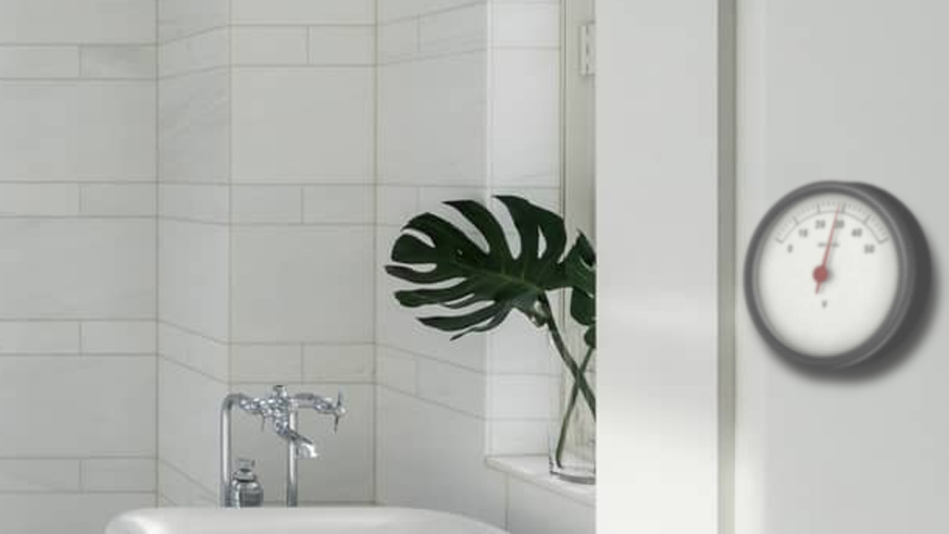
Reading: value=30 unit=V
